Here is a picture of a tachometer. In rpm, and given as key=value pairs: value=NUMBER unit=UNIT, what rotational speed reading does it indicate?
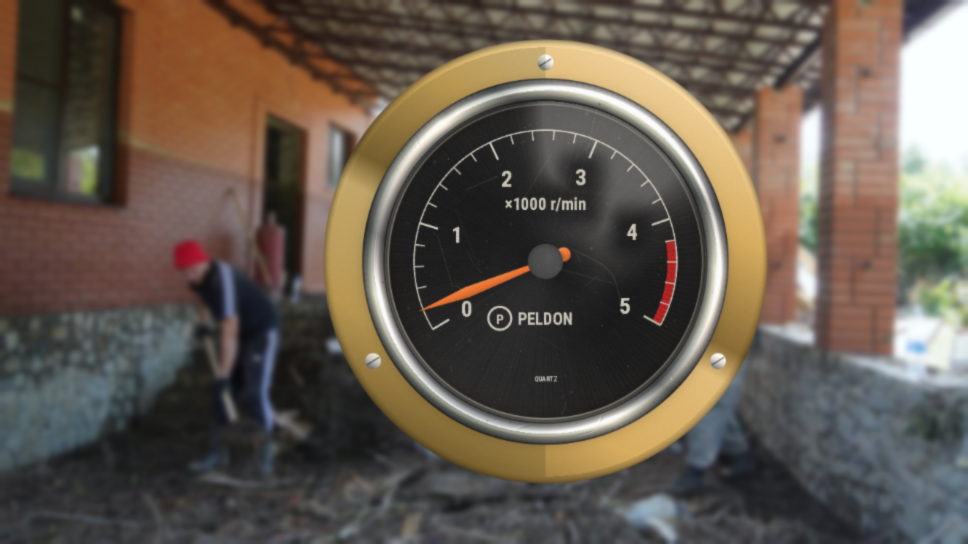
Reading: value=200 unit=rpm
